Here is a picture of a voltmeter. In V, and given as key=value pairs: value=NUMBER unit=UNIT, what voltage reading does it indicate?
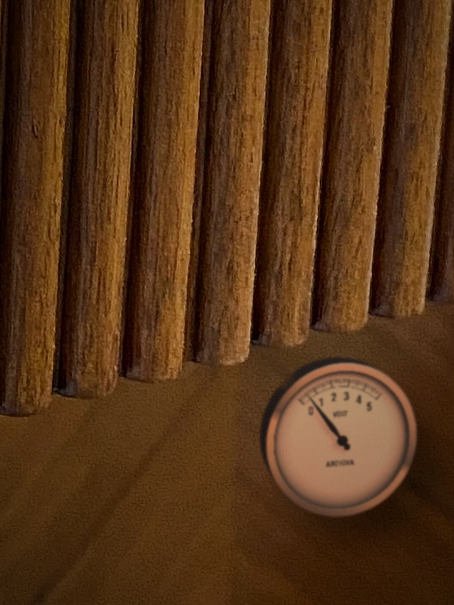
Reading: value=0.5 unit=V
